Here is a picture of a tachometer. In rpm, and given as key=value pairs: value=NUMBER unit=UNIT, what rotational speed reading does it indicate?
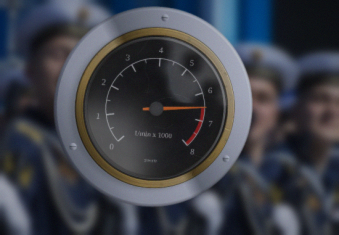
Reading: value=6500 unit=rpm
